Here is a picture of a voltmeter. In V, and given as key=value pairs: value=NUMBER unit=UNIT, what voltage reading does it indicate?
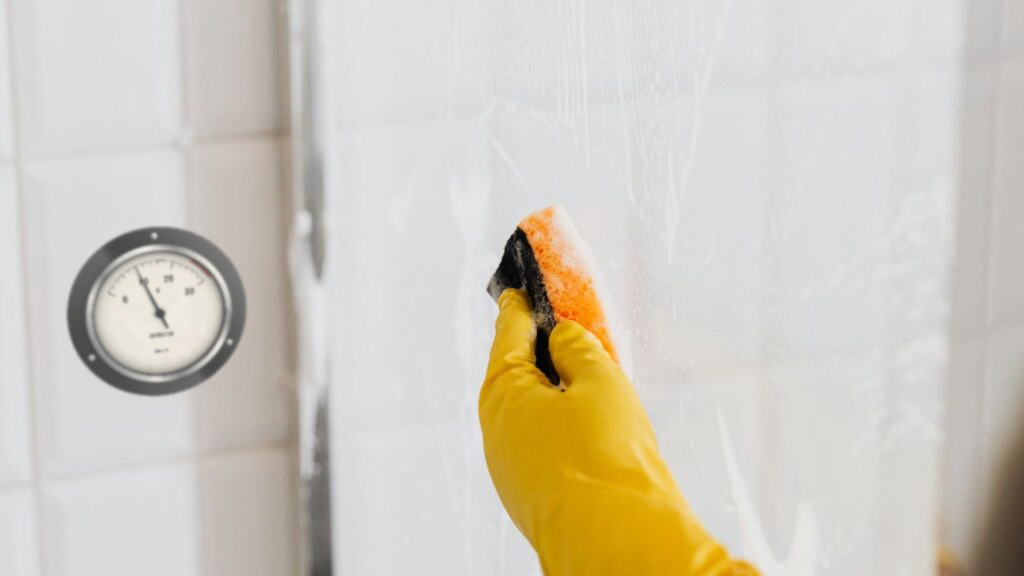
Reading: value=10 unit=V
